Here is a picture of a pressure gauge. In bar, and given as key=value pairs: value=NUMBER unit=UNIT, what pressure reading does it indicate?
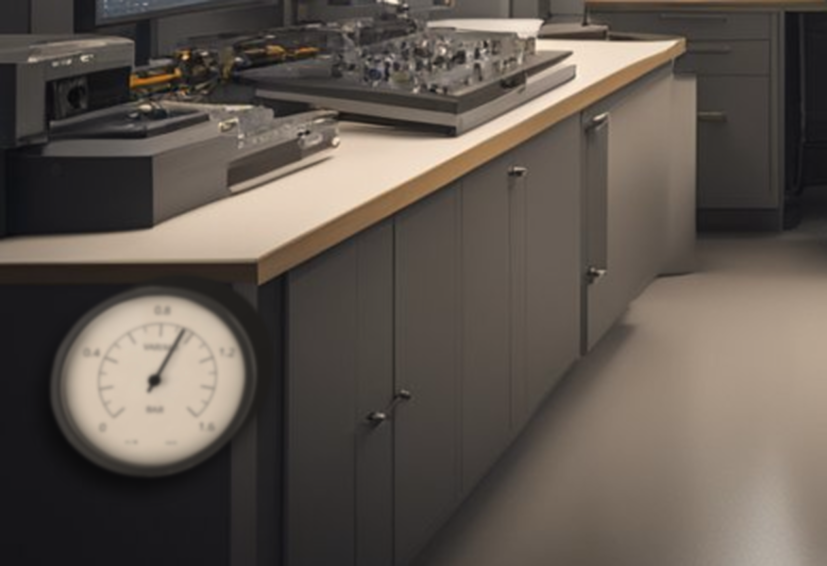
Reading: value=0.95 unit=bar
